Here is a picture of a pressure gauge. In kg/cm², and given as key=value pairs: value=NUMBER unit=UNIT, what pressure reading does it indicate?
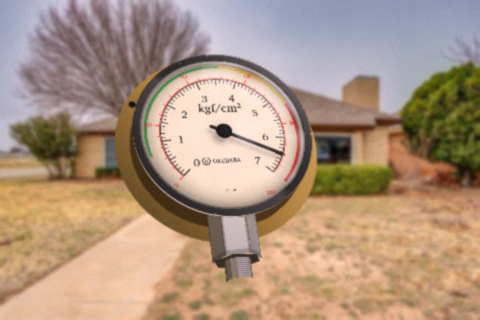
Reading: value=6.5 unit=kg/cm²
